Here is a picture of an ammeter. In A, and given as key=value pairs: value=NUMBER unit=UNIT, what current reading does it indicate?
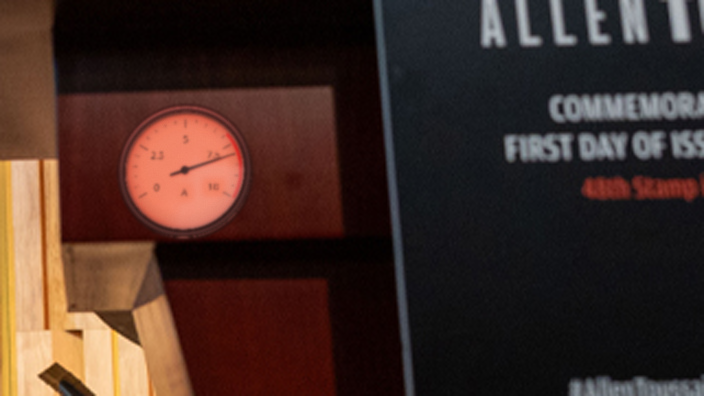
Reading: value=8 unit=A
